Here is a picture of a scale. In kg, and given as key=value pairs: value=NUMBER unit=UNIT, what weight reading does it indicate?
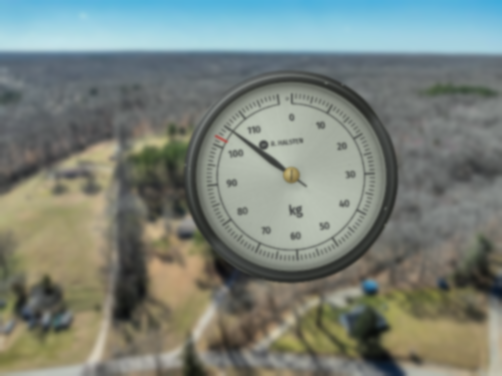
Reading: value=105 unit=kg
